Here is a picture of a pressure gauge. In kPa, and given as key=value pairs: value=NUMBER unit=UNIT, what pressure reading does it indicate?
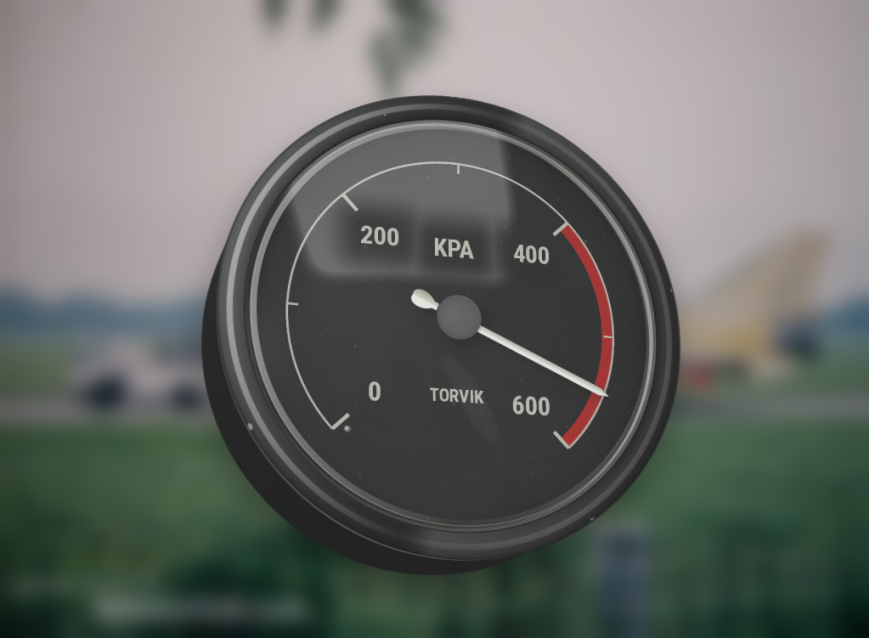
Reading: value=550 unit=kPa
